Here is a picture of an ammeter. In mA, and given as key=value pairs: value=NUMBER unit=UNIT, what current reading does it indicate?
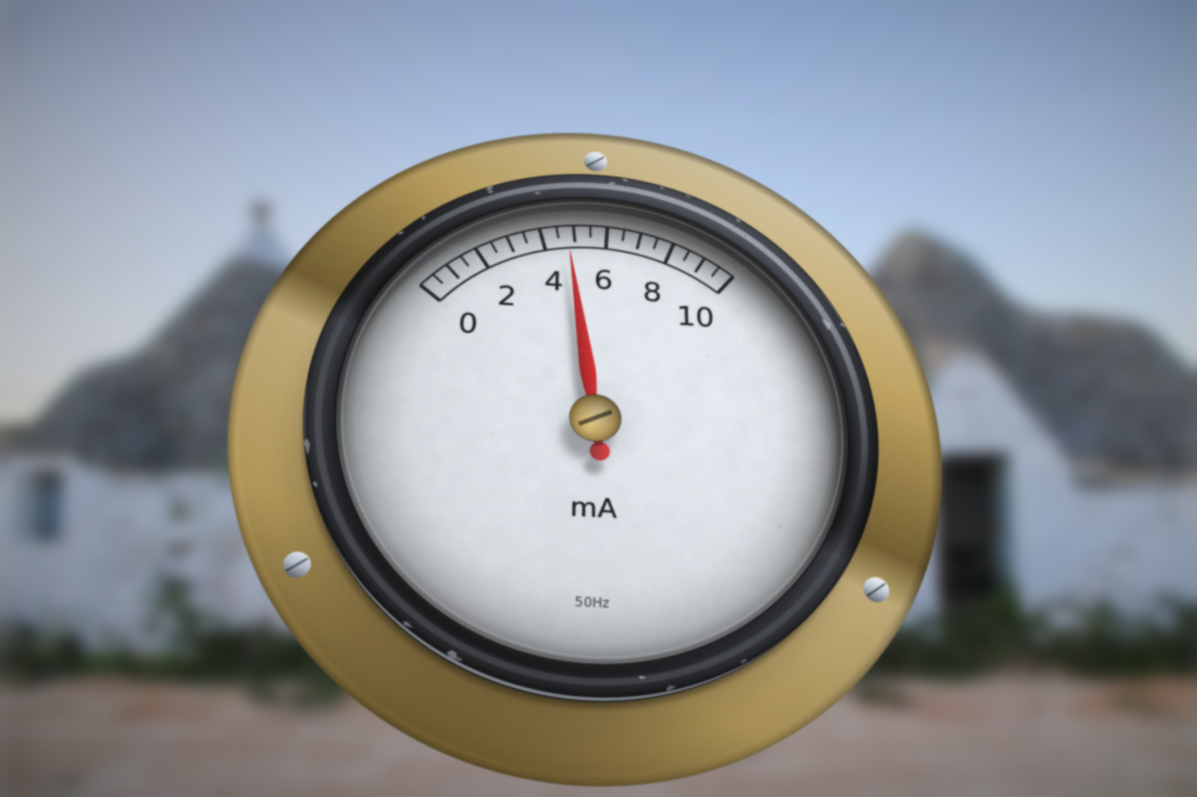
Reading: value=4.75 unit=mA
